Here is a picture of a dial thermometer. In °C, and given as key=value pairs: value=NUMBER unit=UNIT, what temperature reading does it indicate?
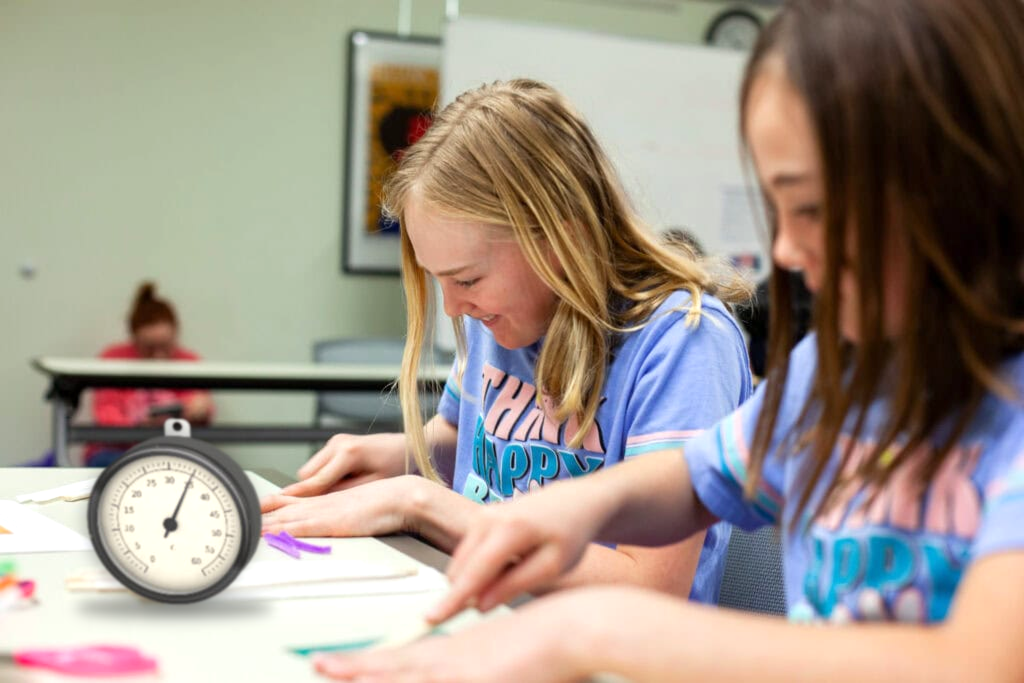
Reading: value=35 unit=°C
